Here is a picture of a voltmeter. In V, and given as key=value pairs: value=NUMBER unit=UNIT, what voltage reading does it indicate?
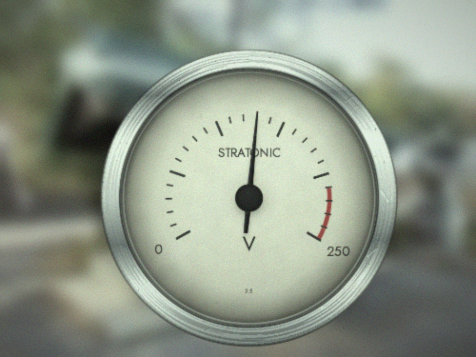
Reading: value=130 unit=V
